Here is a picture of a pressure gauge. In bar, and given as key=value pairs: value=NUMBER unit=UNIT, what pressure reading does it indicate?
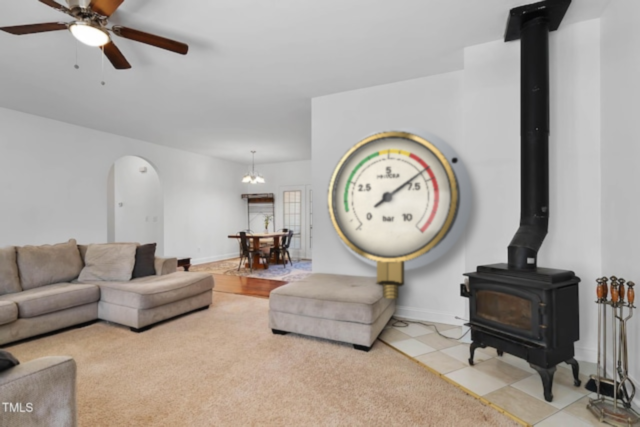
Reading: value=7 unit=bar
